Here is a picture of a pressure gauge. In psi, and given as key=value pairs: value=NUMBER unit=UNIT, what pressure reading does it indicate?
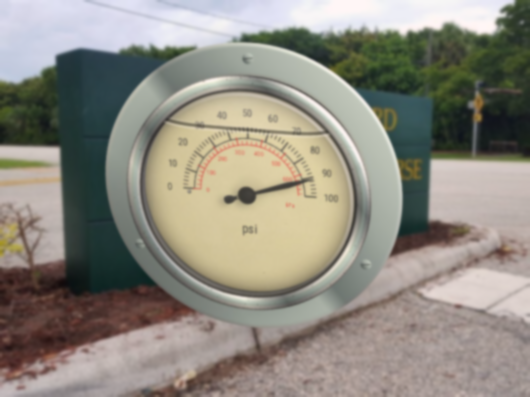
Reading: value=90 unit=psi
